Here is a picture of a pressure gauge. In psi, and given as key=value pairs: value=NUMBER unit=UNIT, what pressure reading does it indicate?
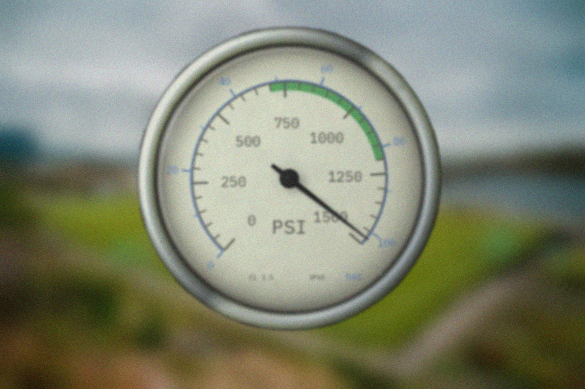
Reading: value=1475 unit=psi
